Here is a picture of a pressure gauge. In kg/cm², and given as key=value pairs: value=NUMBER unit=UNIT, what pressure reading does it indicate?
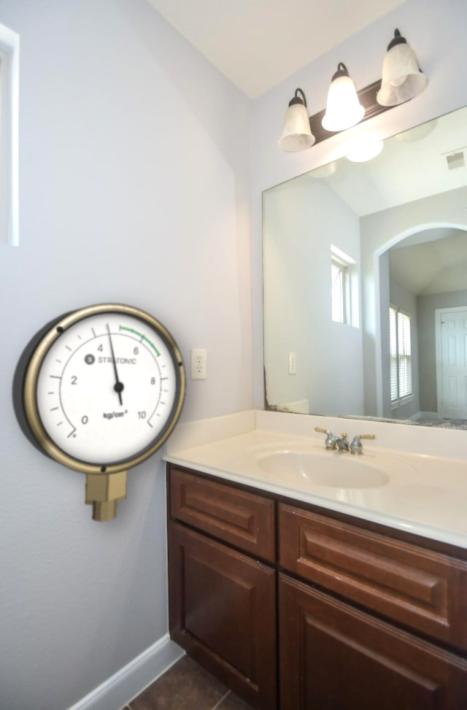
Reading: value=4.5 unit=kg/cm²
